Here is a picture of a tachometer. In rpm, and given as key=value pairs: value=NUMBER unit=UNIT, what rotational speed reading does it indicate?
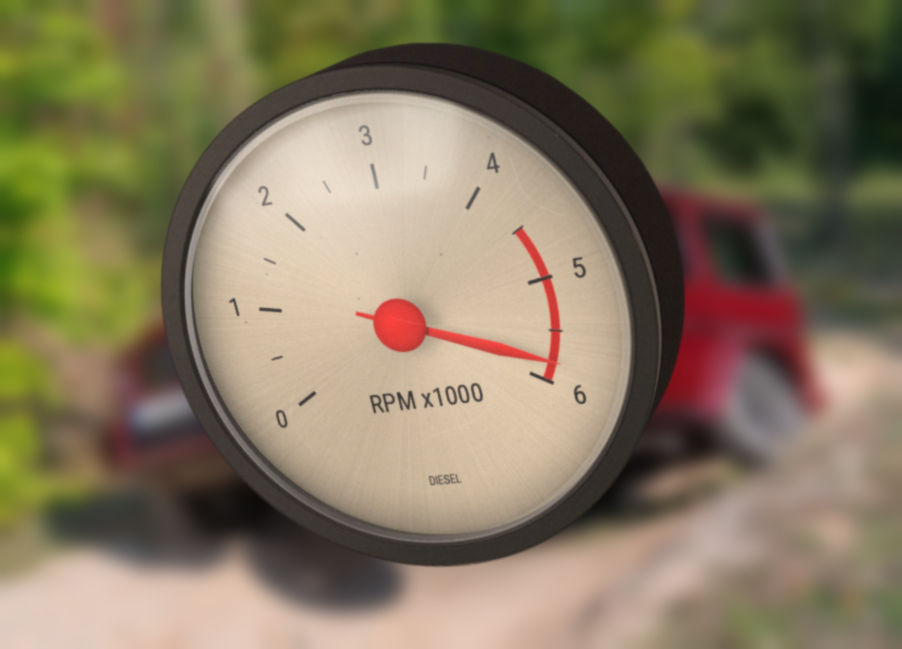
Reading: value=5750 unit=rpm
